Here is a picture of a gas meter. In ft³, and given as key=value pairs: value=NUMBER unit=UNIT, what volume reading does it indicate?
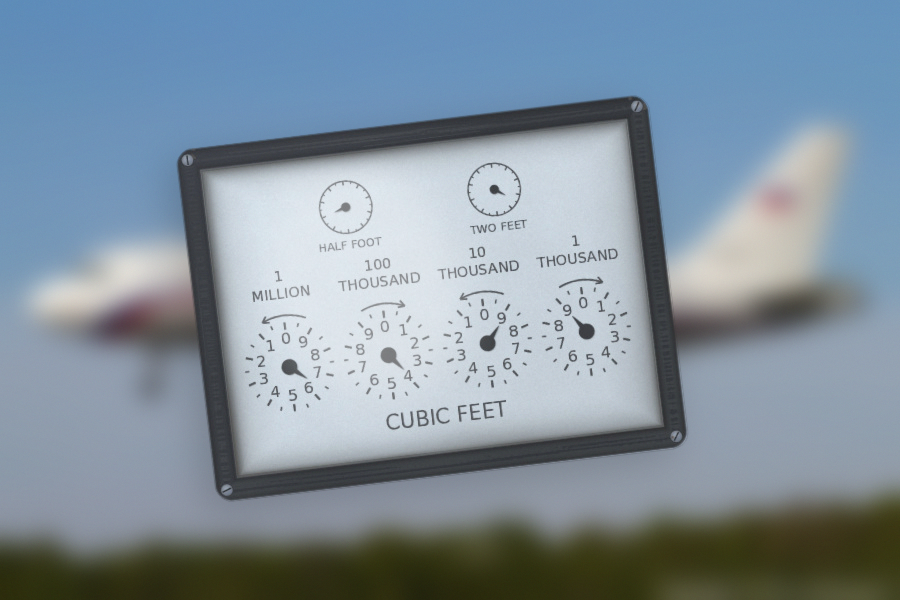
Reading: value=638900 unit=ft³
